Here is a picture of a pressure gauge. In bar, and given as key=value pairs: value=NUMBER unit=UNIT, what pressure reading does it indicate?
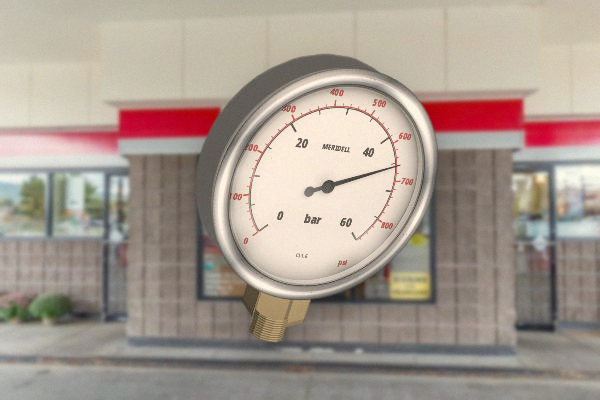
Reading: value=45 unit=bar
